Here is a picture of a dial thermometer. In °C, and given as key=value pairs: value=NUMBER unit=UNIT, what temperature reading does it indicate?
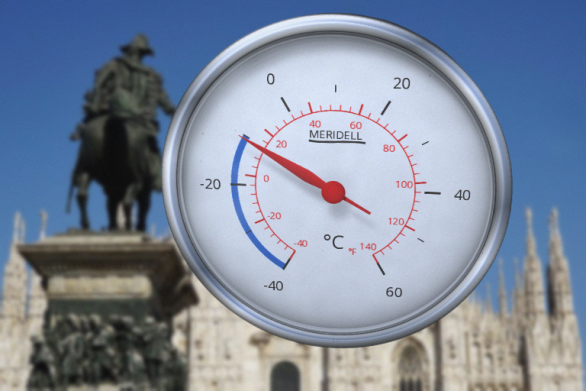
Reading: value=-10 unit=°C
